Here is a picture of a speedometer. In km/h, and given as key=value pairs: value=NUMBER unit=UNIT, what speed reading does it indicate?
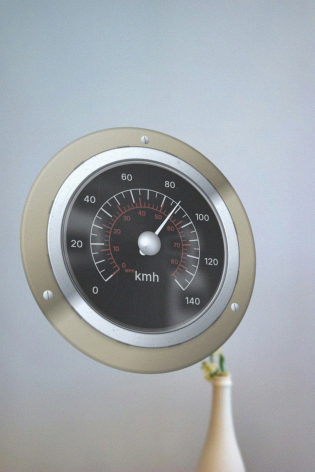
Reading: value=87.5 unit=km/h
